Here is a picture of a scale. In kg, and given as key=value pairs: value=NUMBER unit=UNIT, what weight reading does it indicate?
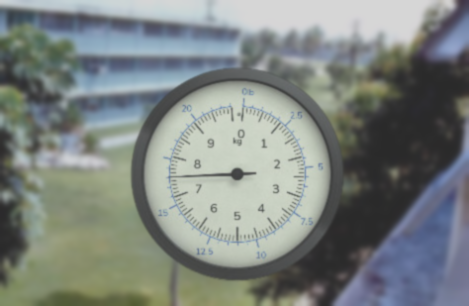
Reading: value=7.5 unit=kg
